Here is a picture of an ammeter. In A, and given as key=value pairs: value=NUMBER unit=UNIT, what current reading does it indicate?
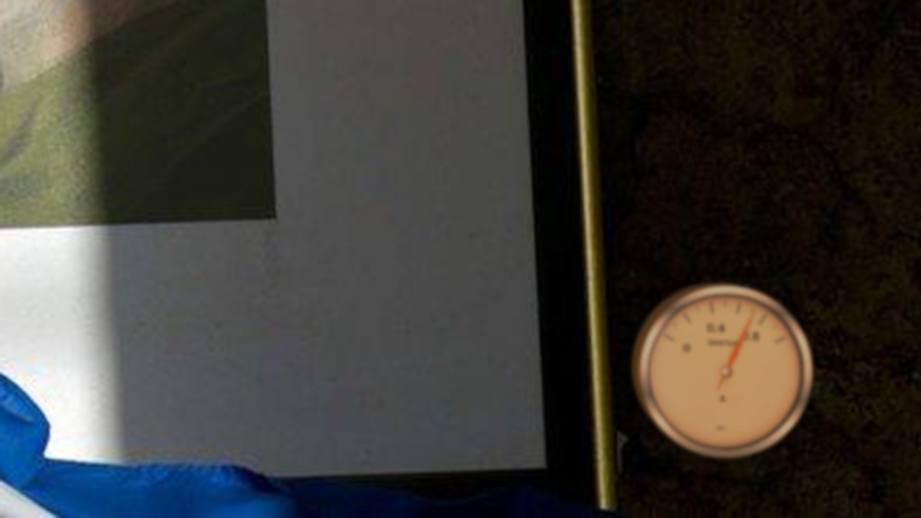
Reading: value=0.7 unit=A
